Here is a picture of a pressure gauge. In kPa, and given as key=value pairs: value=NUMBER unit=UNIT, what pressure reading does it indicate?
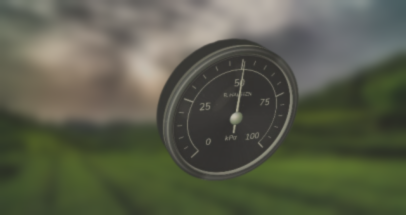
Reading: value=50 unit=kPa
